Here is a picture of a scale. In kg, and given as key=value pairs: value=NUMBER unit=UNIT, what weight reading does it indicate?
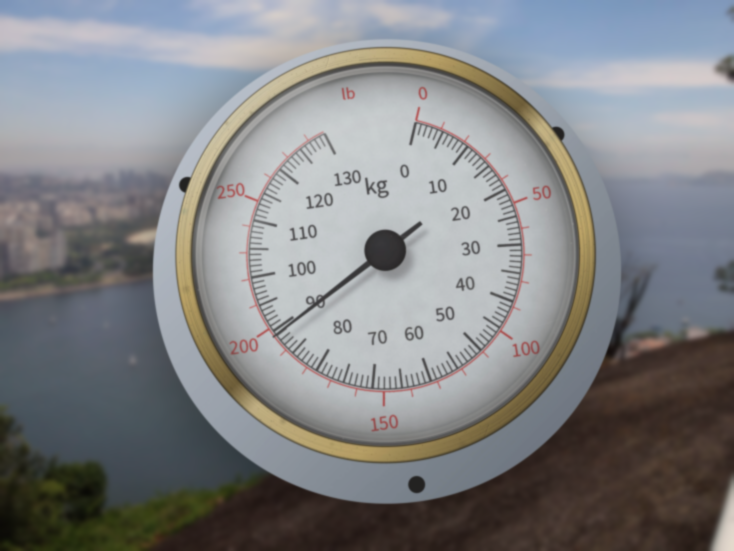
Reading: value=89 unit=kg
